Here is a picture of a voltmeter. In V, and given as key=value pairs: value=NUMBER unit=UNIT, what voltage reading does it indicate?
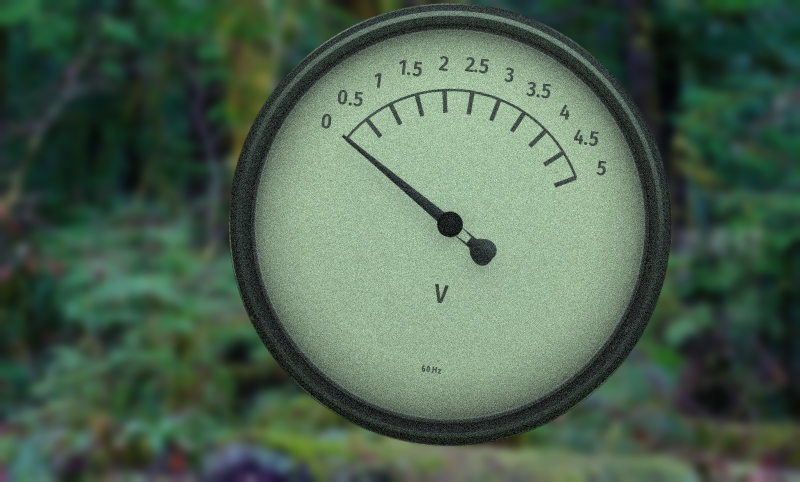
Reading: value=0 unit=V
